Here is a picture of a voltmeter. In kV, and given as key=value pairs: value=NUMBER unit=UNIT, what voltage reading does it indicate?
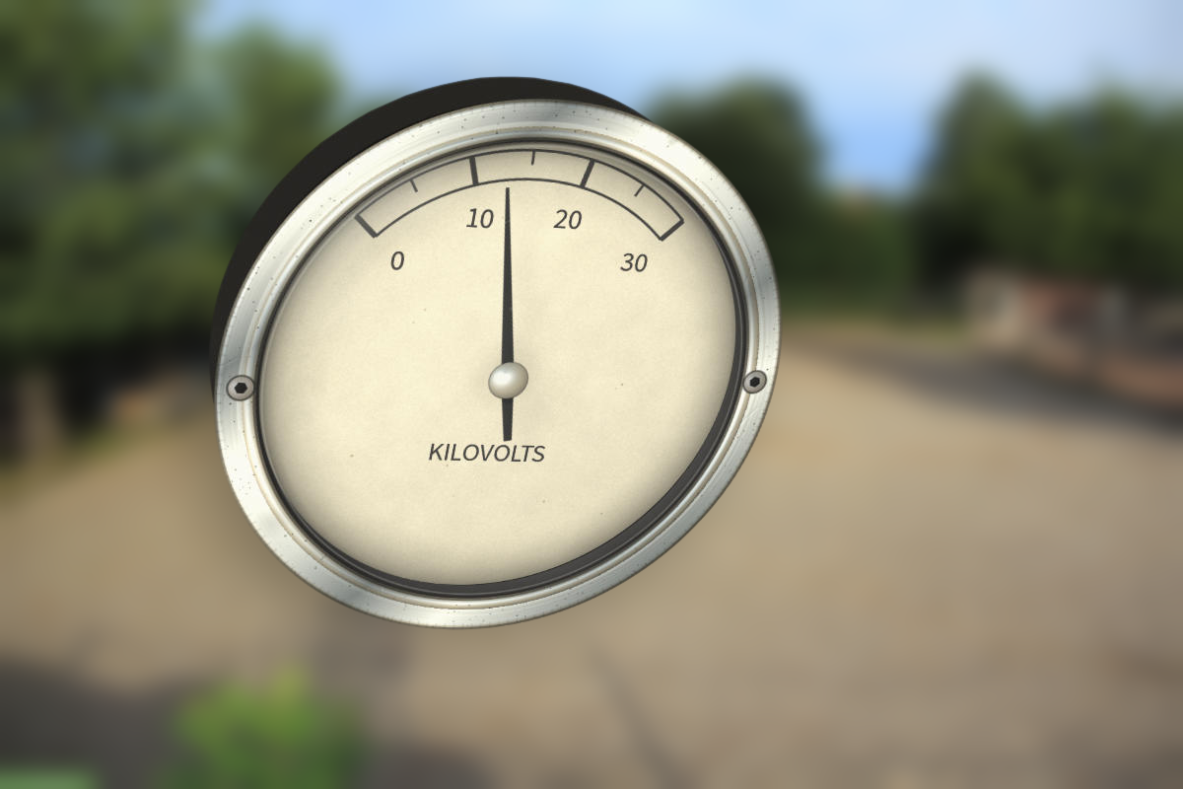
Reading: value=12.5 unit=kV
